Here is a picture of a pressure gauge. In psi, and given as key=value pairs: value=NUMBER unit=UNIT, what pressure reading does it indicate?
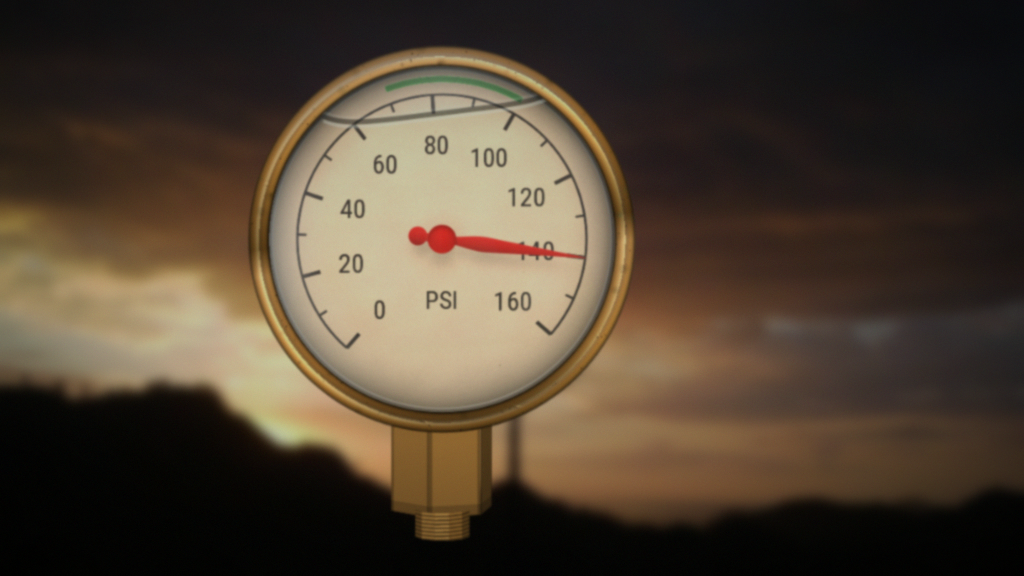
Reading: value=140 unit=psi
